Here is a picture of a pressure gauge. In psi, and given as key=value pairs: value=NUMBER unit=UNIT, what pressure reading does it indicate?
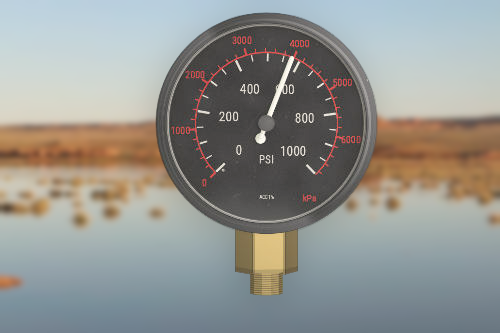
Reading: value=575 unit=psi
